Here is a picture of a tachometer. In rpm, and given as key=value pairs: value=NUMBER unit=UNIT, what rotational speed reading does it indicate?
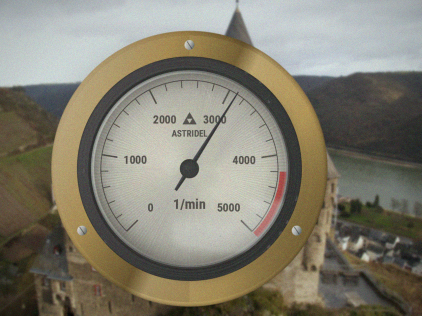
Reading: value=3100 unit=rpm
